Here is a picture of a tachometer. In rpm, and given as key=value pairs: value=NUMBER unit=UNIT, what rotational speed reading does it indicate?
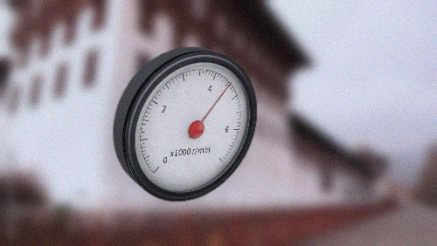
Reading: value=4500 unit=rpm
